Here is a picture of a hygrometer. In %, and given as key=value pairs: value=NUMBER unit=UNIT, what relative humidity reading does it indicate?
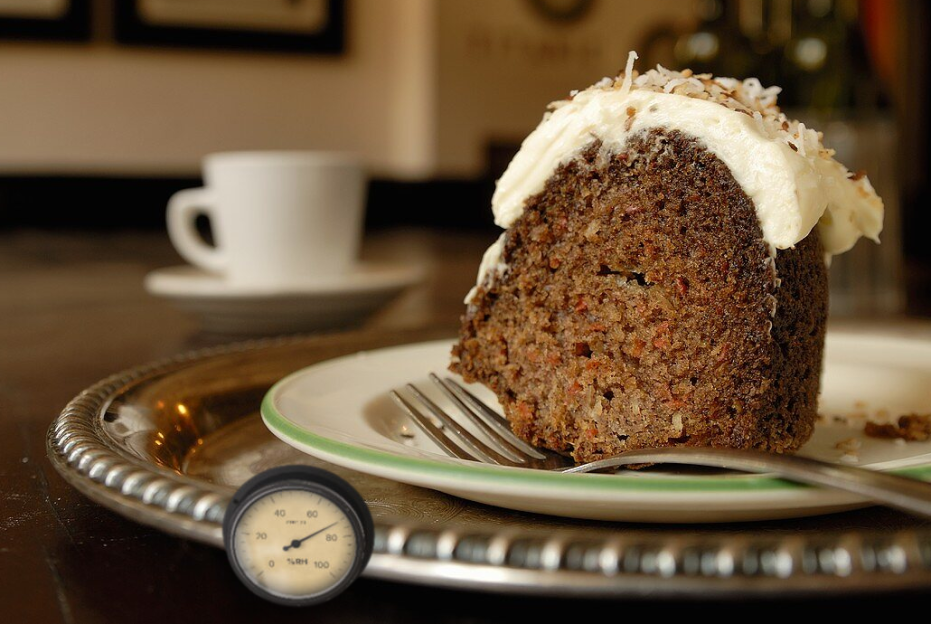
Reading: value=72 unit=%
